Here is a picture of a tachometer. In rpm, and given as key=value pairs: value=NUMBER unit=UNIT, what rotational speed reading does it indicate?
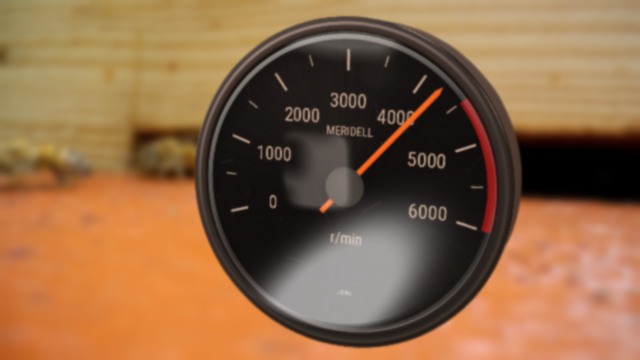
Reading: value=4250 unit=rpm
